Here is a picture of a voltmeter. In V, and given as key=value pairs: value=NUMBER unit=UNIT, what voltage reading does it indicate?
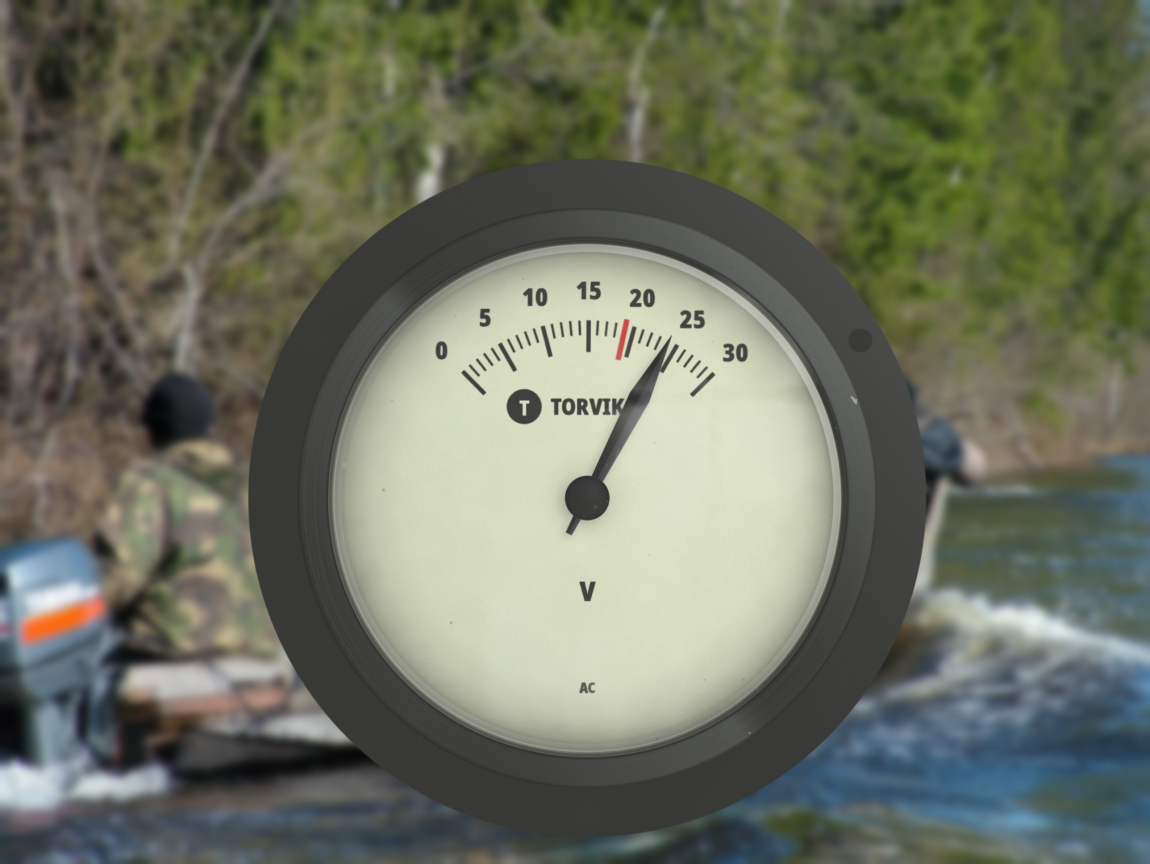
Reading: value=24 unit=V
